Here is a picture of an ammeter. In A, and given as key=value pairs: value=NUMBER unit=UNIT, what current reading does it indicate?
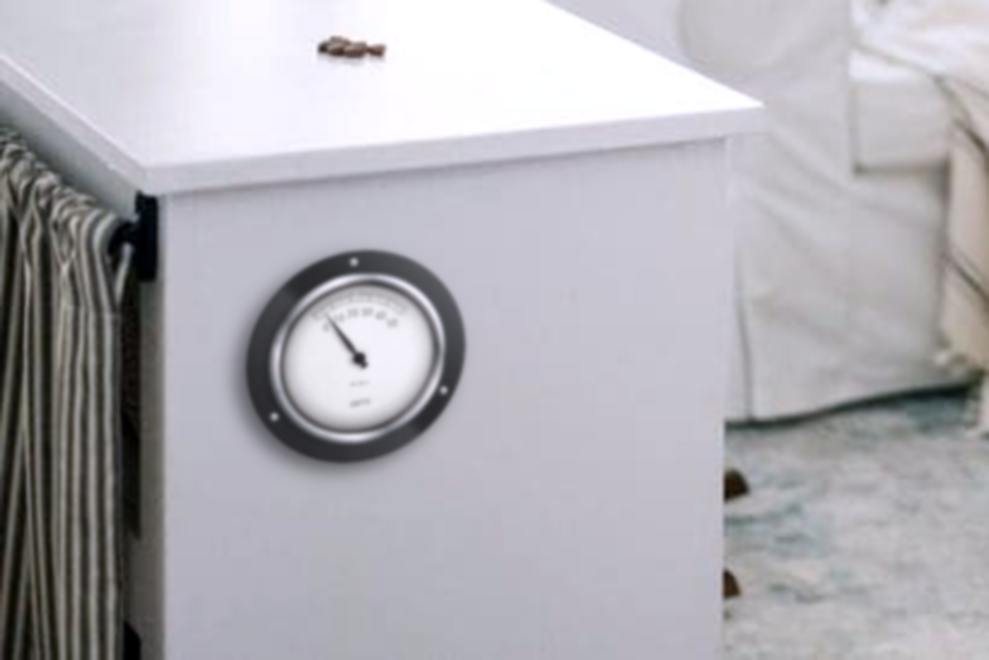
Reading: value=5 unit=A
